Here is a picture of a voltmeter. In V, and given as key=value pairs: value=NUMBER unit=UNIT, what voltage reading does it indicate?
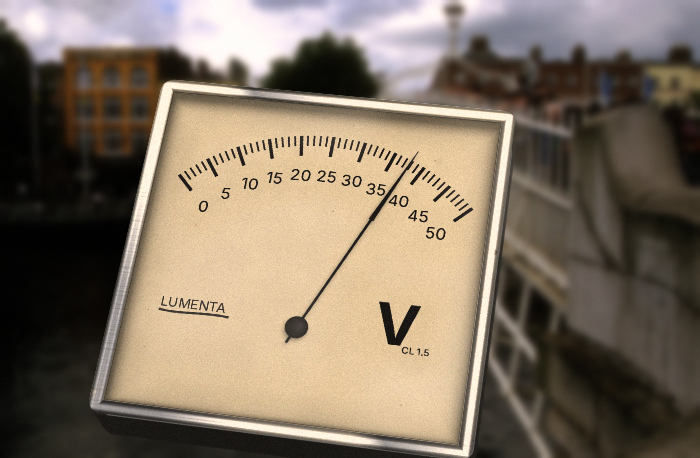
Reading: value=38 unit=V
